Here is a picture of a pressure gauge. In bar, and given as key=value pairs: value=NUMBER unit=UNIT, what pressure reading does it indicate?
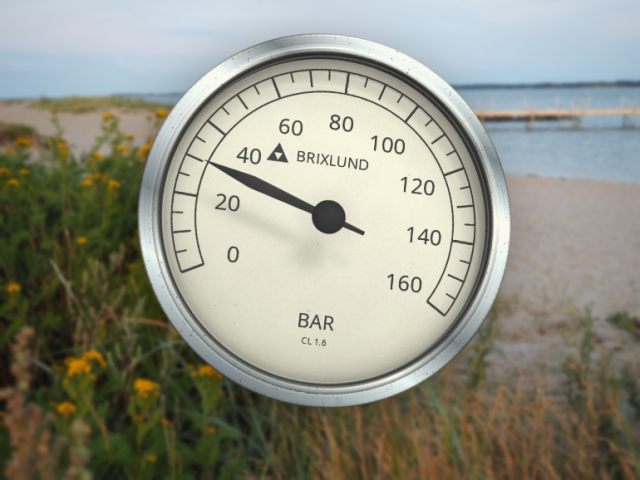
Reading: value=30 unit=bar
